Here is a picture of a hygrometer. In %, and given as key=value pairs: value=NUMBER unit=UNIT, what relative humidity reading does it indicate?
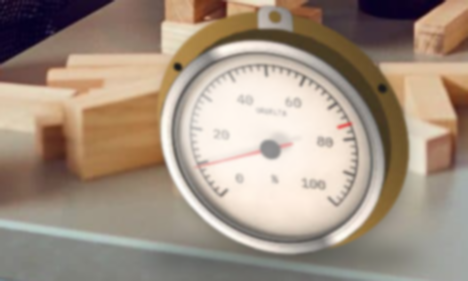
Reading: value=10 unit=%
